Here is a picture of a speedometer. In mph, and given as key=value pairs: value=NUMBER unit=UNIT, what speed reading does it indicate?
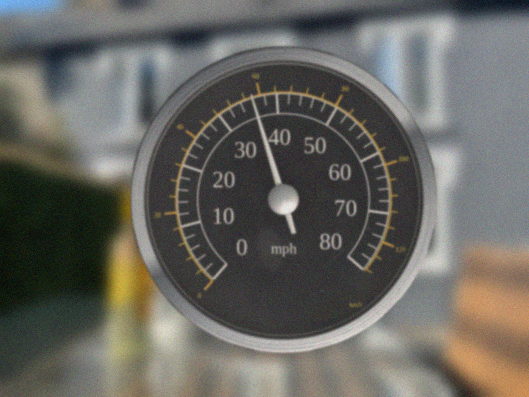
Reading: value=36 unit=mph
